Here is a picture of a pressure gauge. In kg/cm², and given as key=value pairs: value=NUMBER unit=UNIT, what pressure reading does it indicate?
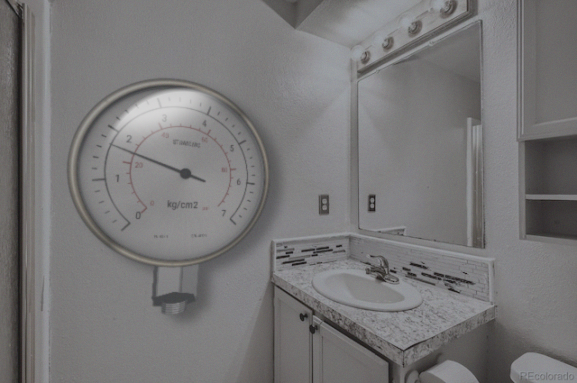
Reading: value=1.7 unit=kg/cm²
